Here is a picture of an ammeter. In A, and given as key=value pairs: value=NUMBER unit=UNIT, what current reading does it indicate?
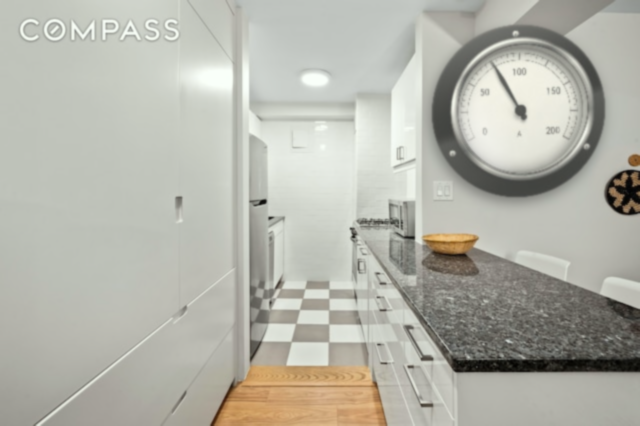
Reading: value=75 unit=A
